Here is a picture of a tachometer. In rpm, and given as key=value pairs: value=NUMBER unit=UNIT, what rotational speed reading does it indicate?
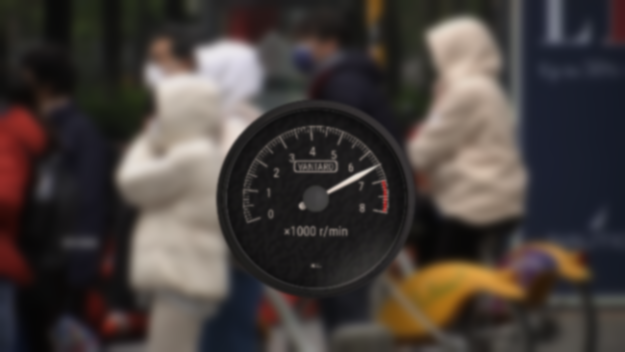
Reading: value=6500 unit=rpm
